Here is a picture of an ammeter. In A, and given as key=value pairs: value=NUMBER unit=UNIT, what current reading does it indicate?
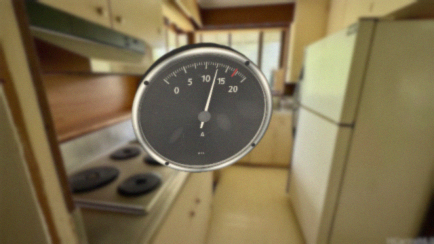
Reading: value=12.5 unit=A
